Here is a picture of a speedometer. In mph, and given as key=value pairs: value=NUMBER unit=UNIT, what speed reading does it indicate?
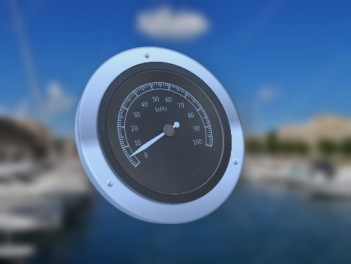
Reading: value=5 unit=mph
